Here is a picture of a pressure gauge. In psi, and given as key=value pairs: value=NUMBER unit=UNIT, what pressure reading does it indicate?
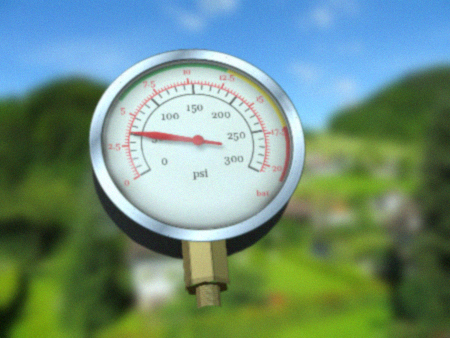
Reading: value=50 unit=psi
